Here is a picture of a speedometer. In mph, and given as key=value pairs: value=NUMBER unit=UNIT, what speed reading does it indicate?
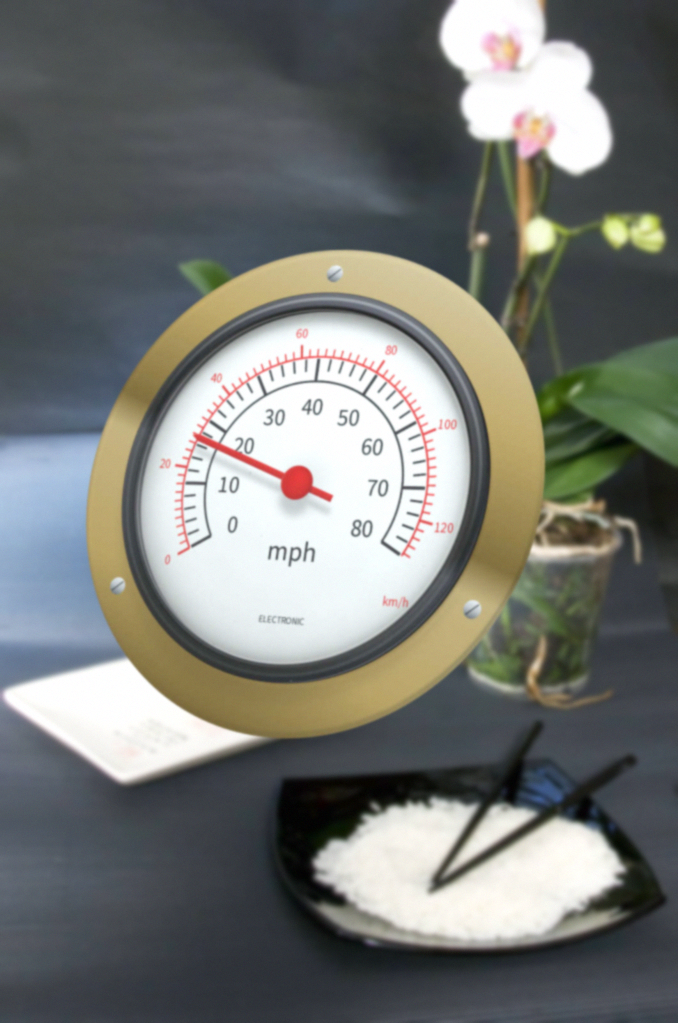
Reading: value=17 unit=mph
